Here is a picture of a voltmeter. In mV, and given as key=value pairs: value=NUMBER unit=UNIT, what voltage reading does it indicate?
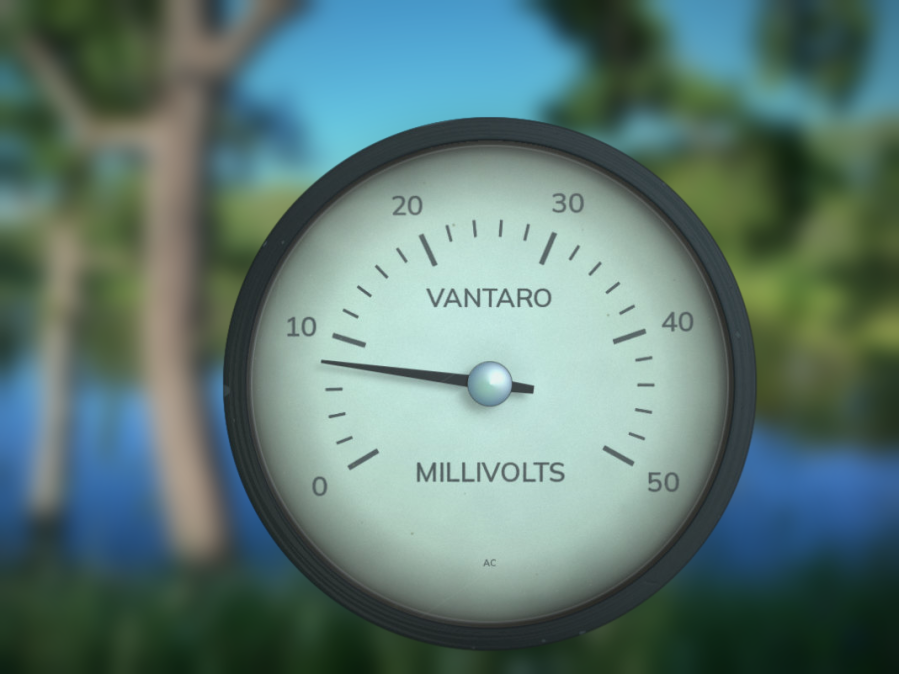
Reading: value=8 unit=mV
